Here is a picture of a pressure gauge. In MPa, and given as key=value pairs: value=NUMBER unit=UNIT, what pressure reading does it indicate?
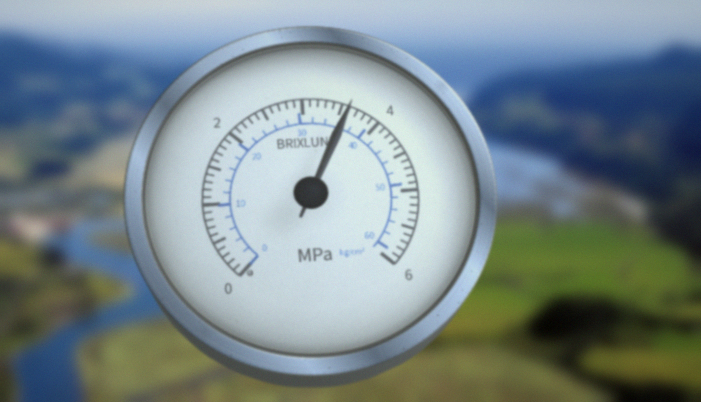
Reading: value=3.6 unit=MPa
